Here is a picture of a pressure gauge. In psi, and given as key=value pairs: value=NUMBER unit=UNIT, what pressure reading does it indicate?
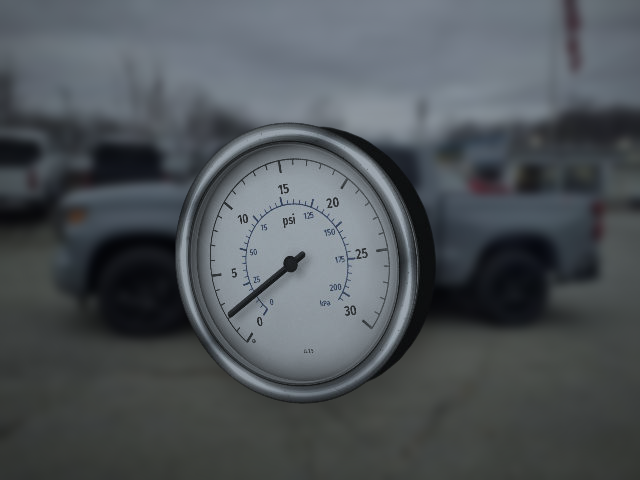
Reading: value=2 unit=psi
